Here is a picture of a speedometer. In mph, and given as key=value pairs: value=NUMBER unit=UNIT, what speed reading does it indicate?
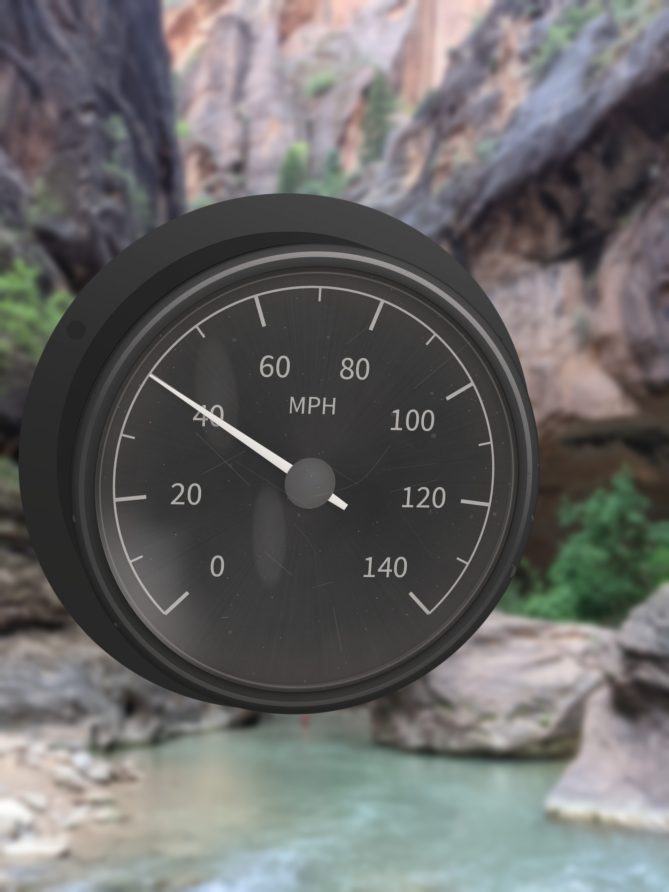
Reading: value=40 unit=mph
